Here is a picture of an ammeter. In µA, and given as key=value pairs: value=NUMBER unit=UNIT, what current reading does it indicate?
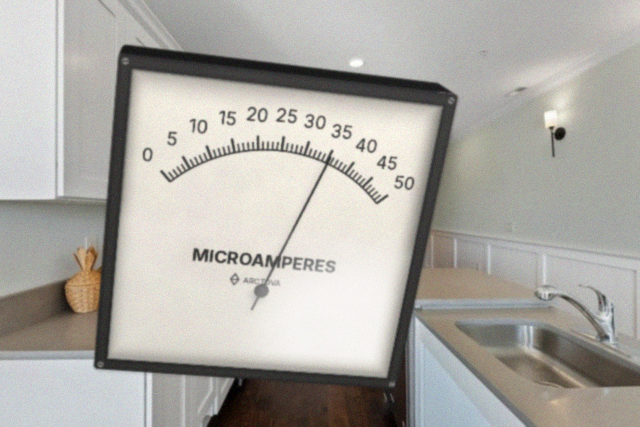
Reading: value=35 unit=µA
